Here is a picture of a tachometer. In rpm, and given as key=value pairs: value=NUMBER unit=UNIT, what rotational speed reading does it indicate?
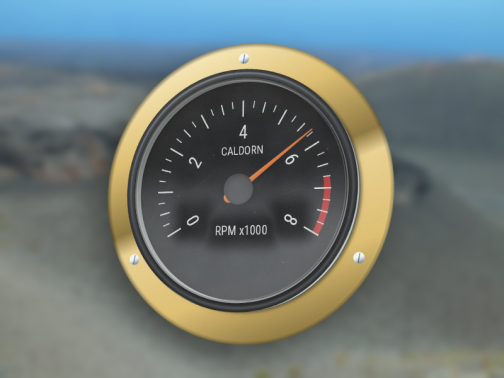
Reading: value=5750 unit=rpm
